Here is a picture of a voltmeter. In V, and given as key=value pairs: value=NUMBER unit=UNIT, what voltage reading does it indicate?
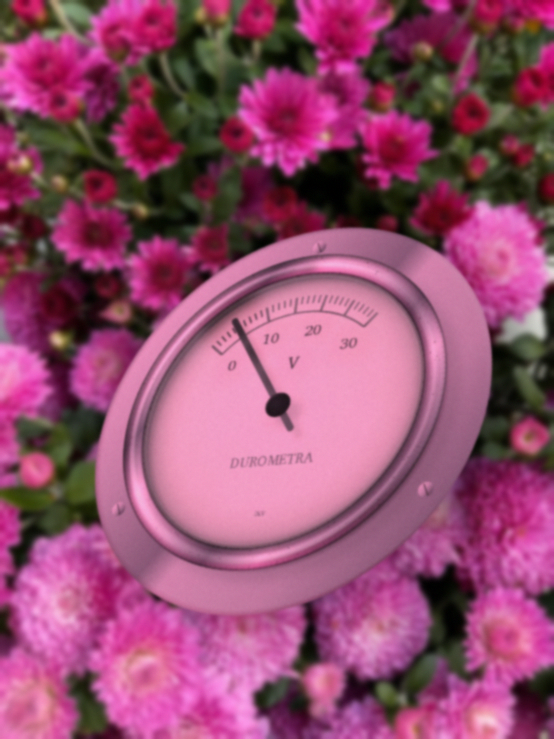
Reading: value=5 unit=V
